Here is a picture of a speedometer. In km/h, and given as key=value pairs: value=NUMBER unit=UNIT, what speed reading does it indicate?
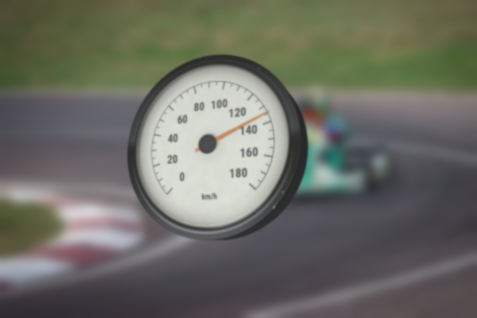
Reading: value=135 unit=km/h
